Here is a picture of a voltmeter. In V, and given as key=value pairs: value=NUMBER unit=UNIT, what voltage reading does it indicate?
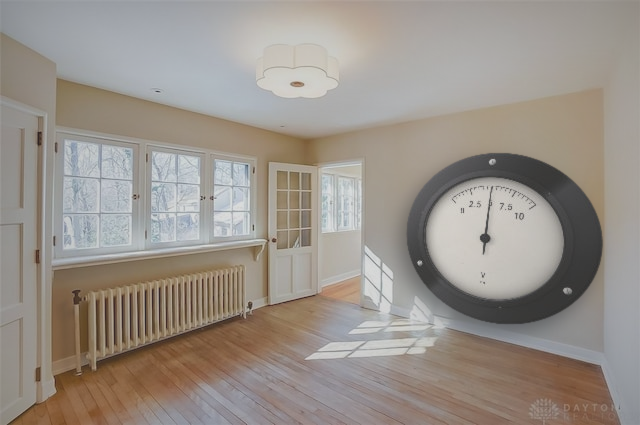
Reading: value=5 unit=V
